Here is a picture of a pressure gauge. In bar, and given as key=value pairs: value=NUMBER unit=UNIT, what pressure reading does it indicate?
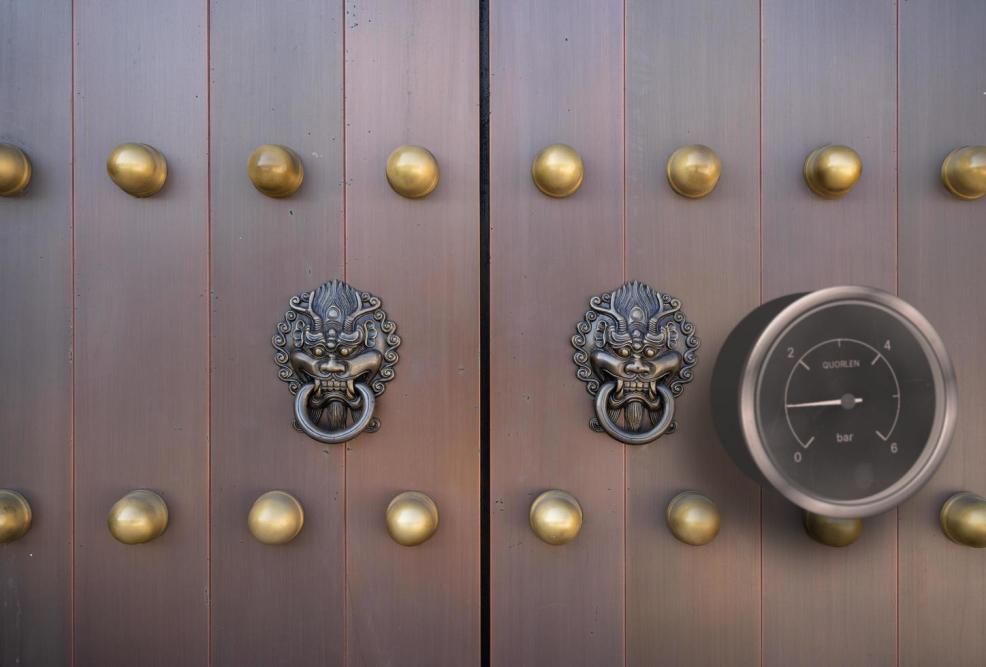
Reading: value=1 unit=bar
